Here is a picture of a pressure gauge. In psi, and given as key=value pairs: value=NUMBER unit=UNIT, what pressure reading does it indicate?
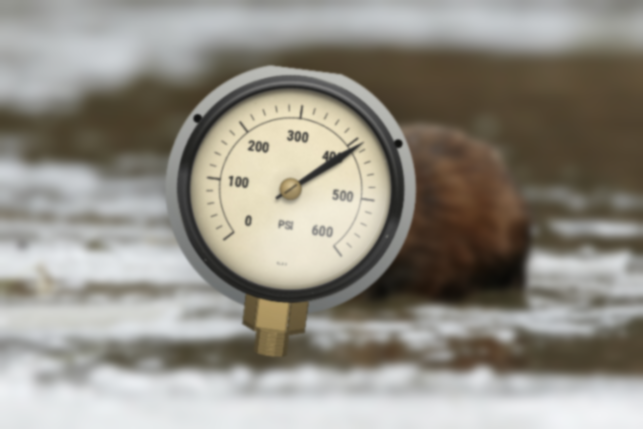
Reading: value=410 unit=psi
